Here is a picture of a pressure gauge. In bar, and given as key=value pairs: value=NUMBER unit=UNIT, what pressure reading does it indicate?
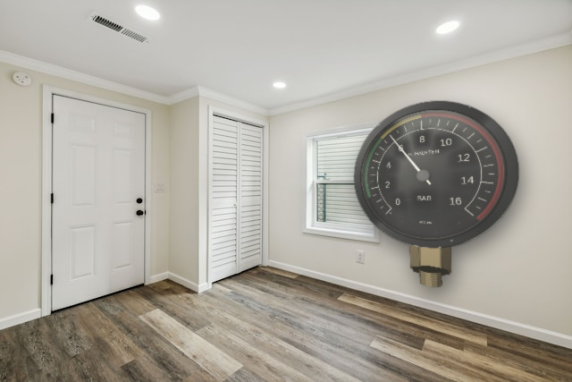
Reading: value=6 unit=bar
